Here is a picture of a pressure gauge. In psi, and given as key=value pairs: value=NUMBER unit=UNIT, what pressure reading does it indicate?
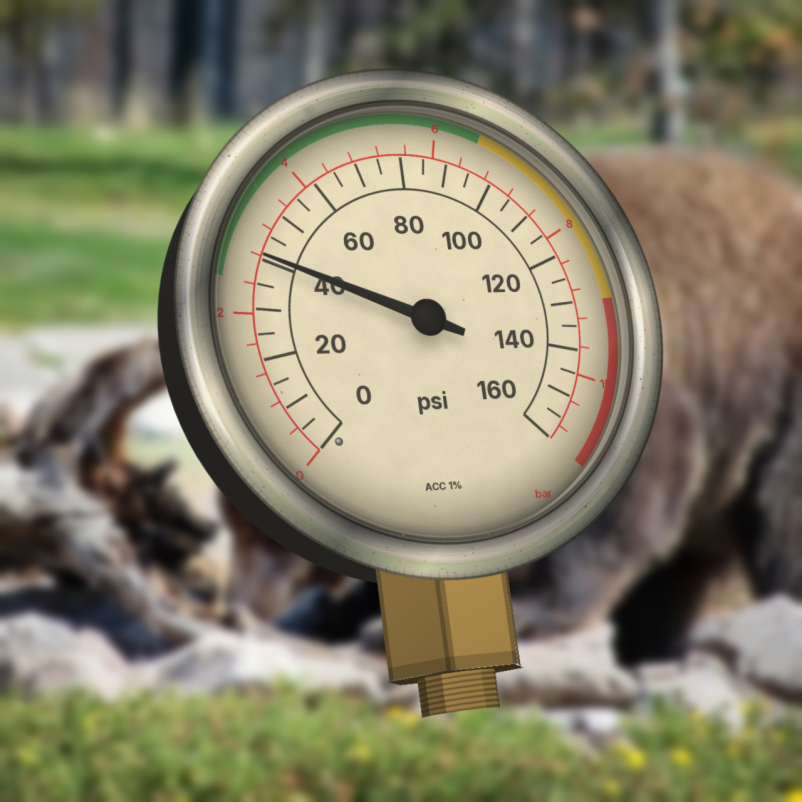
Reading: value=40 unit=psi
